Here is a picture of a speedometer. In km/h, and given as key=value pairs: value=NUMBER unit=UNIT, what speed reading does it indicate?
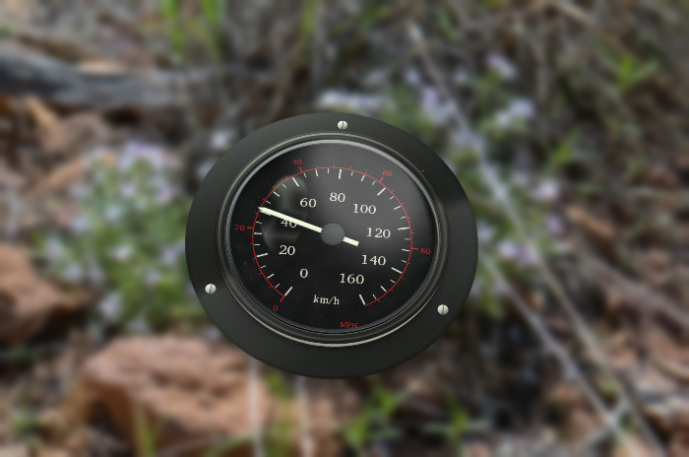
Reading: value=40 unit=km/h
